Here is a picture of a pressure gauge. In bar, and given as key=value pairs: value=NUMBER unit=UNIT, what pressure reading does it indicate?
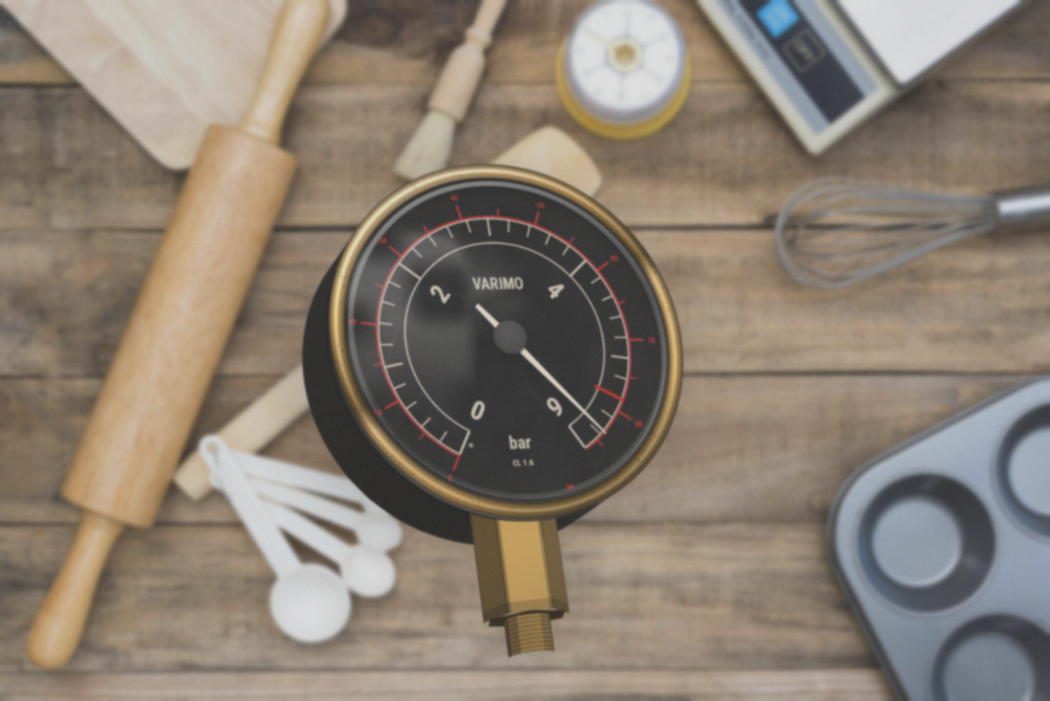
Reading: value=5.8 unit=bar
